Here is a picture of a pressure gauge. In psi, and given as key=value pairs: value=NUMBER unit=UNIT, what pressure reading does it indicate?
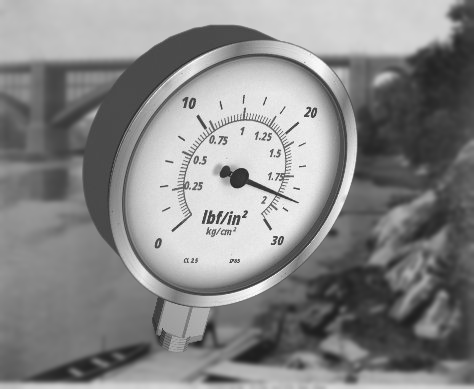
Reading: value=27 unit=psi
